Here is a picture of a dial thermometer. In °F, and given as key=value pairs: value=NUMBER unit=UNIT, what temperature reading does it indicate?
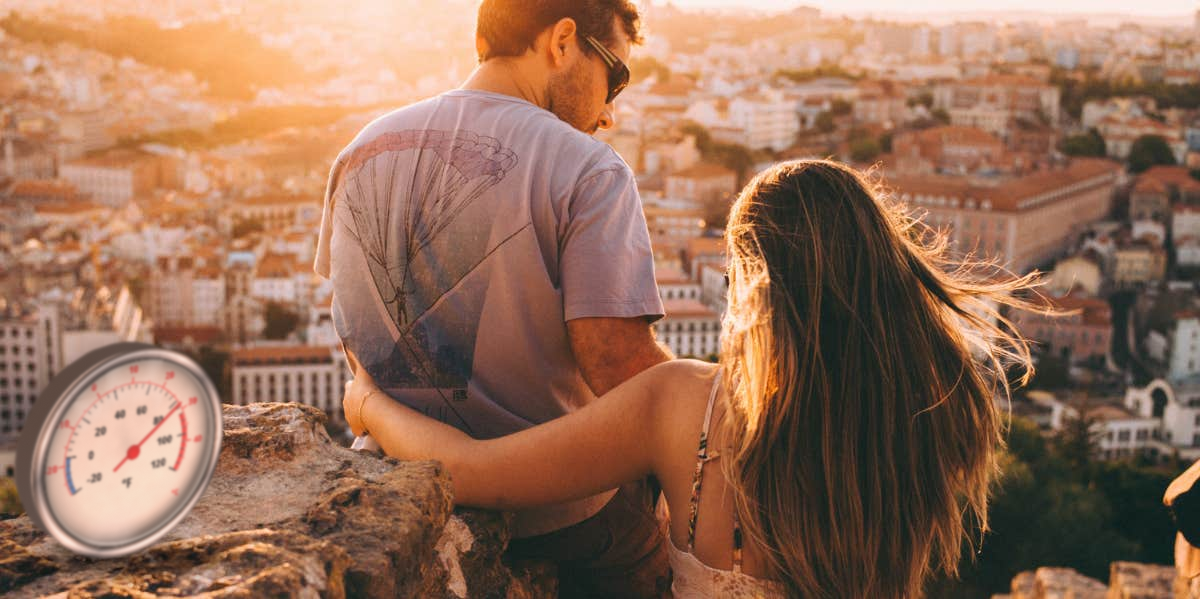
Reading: value=80 unit=°F
